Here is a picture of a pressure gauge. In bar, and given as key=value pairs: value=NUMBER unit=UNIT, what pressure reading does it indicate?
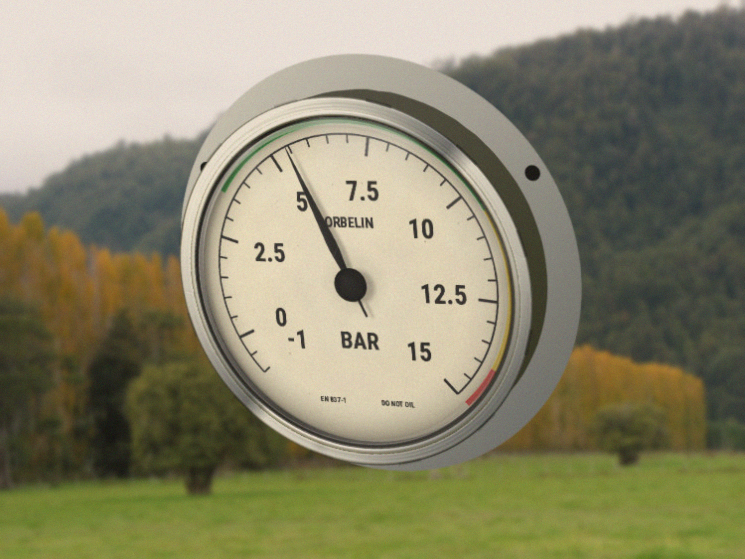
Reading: value=5.5 unit=bar
